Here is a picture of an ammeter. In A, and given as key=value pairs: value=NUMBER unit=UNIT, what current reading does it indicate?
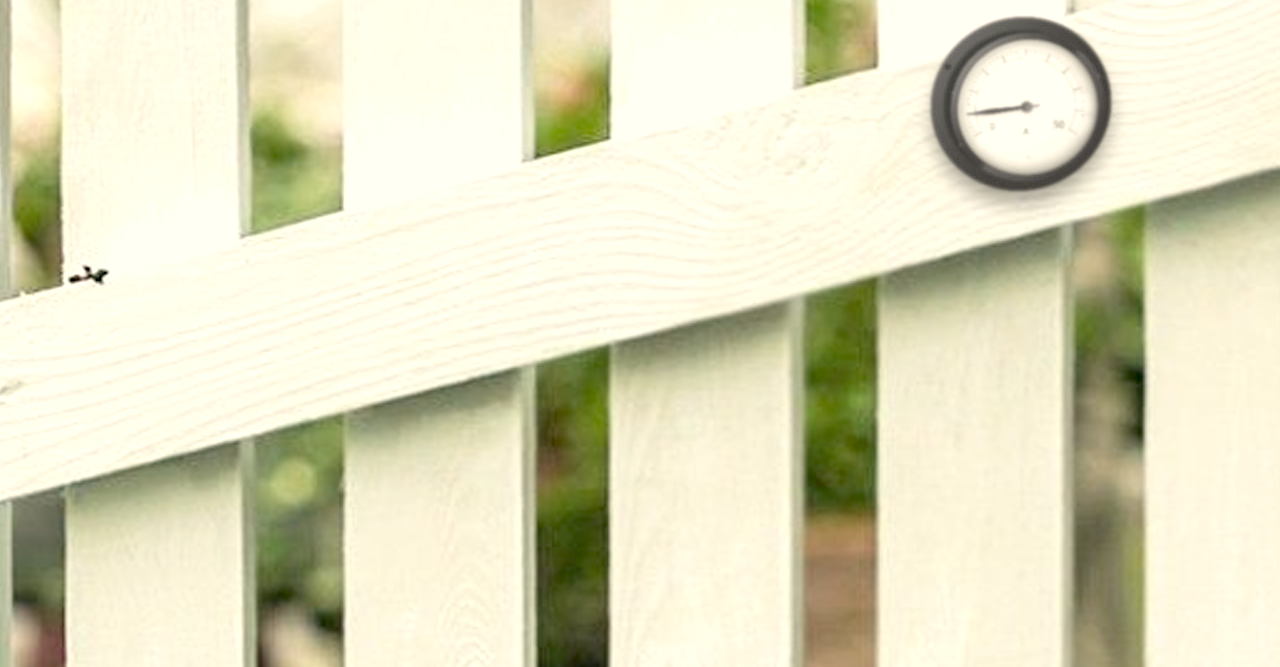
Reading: value=5 unit=A
